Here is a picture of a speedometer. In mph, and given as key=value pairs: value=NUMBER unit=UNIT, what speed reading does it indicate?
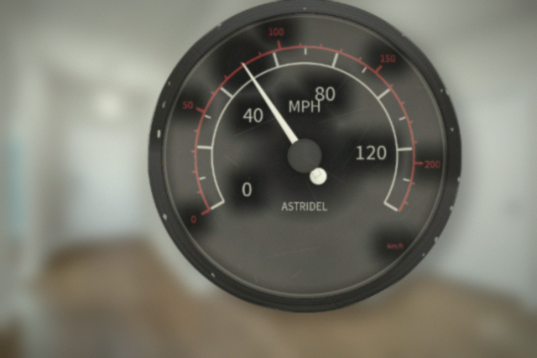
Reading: value=50 unit=mph
